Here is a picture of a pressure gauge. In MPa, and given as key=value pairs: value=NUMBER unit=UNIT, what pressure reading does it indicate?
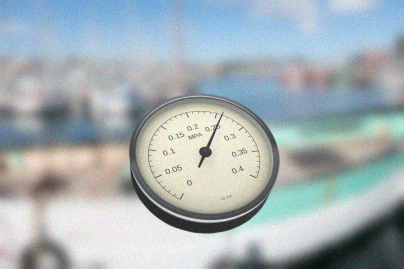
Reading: value=0.26 unit=MPa
